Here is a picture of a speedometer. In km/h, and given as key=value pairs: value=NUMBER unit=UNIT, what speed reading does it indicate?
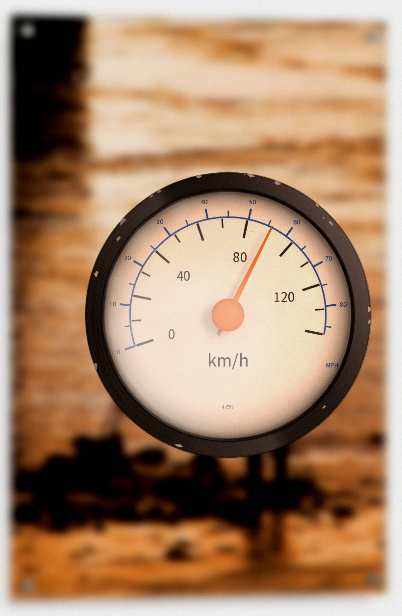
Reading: value=90 unit=km/h
